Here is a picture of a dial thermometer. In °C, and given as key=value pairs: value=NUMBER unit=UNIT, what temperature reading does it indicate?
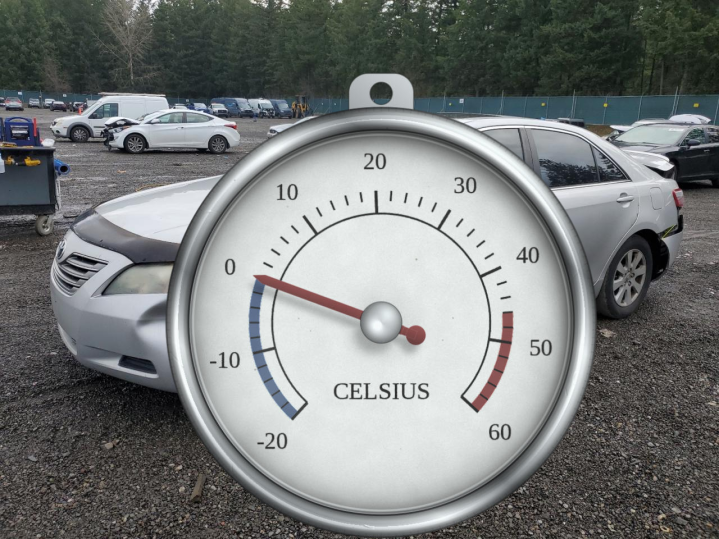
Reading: value=0 unit=°C
